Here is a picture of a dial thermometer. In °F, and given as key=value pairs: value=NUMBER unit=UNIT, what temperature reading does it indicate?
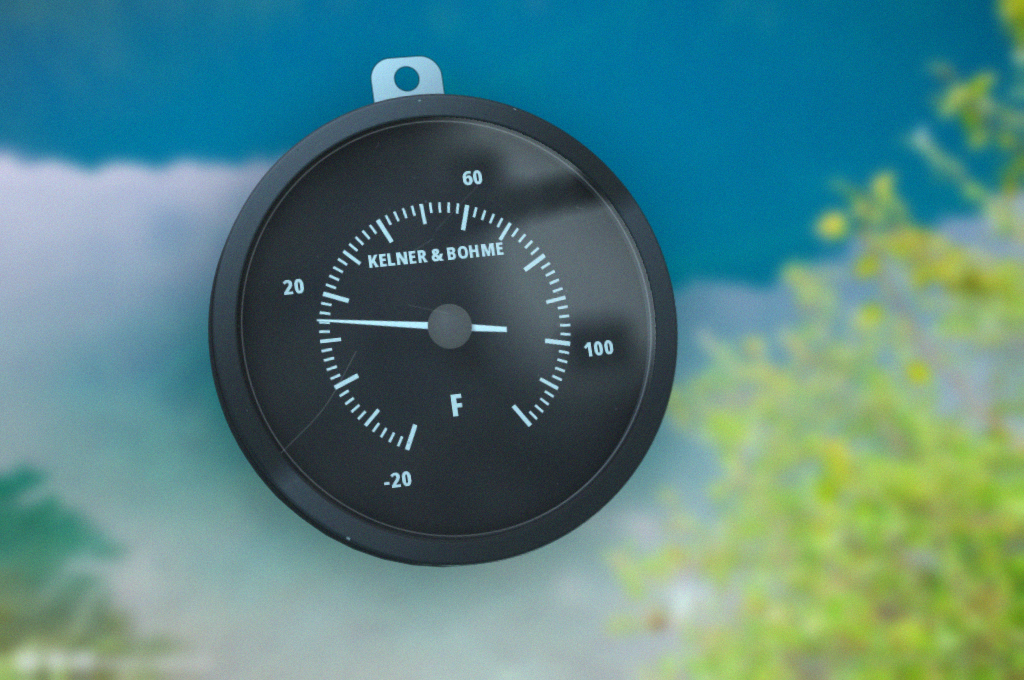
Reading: value=14 unit=°F
